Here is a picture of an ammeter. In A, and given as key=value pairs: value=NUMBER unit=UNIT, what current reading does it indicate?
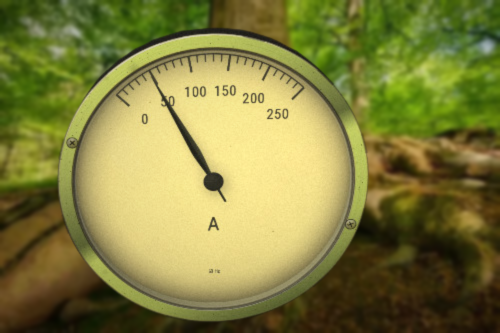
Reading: value=50 unit=A
